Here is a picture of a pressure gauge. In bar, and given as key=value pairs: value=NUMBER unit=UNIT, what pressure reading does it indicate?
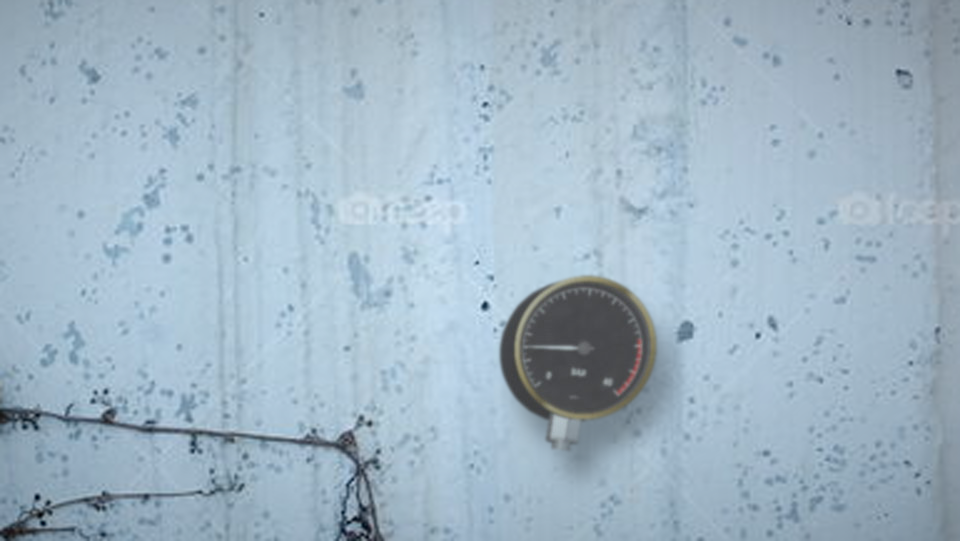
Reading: value=6 unit=bar
